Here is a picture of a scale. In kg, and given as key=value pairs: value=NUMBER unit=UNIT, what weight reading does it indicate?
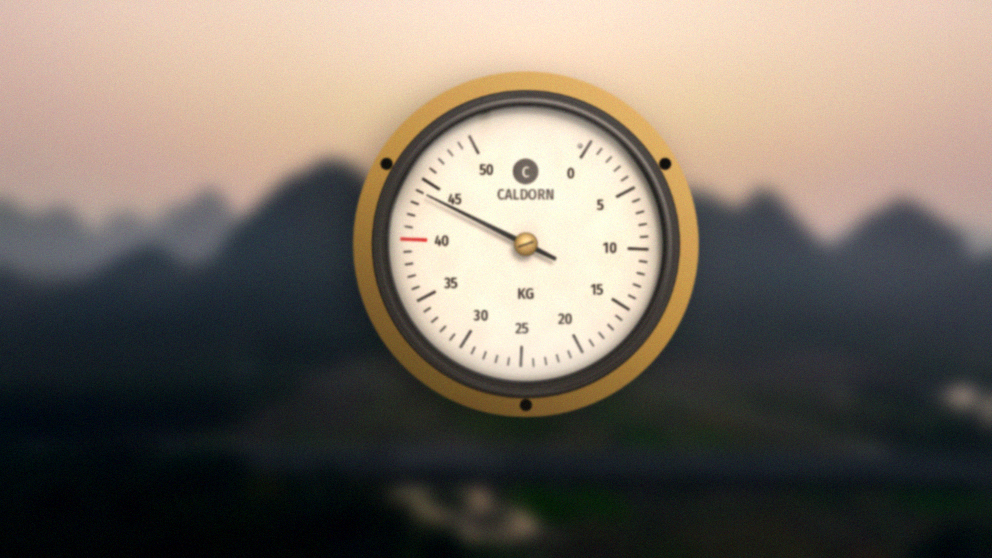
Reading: value=44 unit=kg
